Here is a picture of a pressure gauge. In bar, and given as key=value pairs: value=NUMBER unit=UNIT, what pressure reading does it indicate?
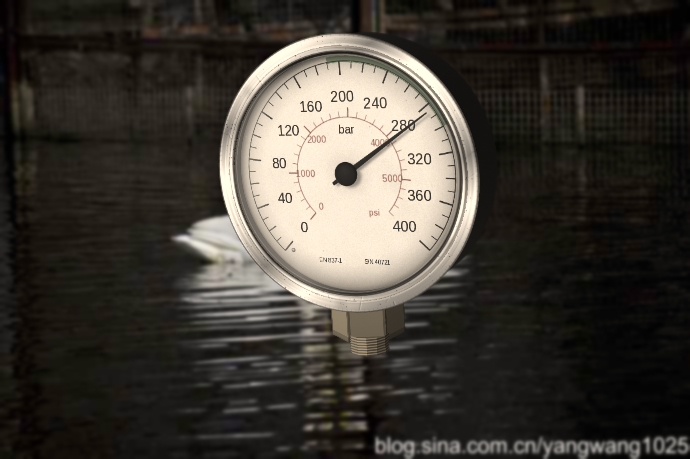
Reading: value=285 unit=bar
